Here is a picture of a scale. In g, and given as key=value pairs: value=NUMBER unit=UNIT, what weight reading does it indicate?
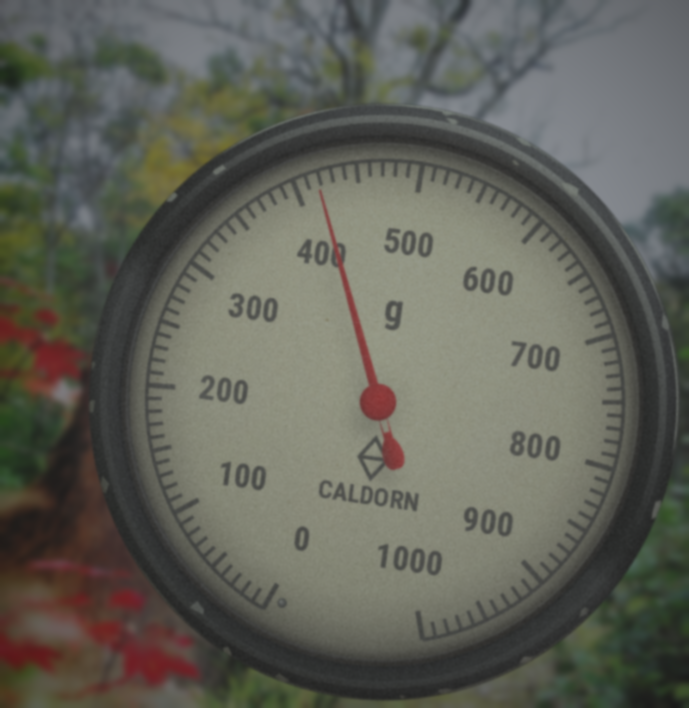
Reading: value=420 unit=g
